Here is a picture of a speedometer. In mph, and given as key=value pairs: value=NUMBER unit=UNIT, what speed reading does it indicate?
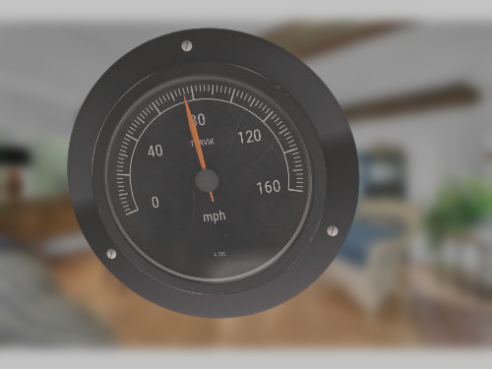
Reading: value=76 unit=mph
